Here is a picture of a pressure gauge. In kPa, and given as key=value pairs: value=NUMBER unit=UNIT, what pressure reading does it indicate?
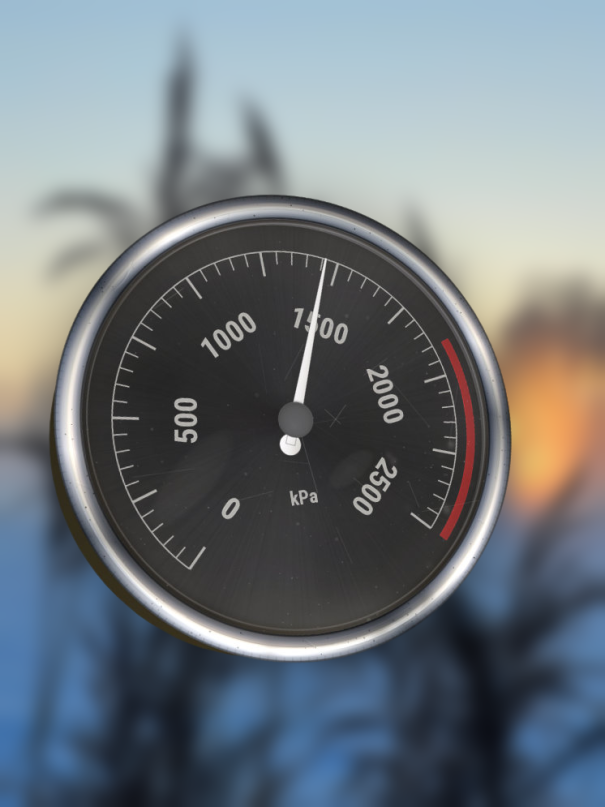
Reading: value=1450 unit=kPa
